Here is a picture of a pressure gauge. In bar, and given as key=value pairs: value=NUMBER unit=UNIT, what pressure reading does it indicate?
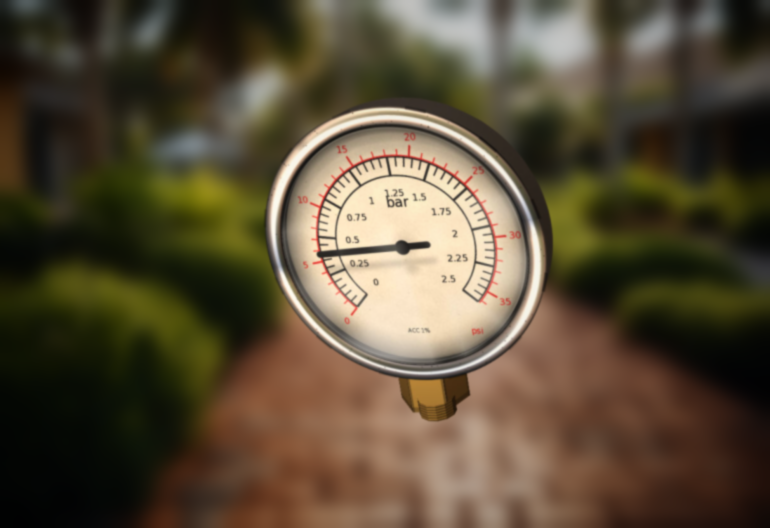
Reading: value=0.4 unit=bar
